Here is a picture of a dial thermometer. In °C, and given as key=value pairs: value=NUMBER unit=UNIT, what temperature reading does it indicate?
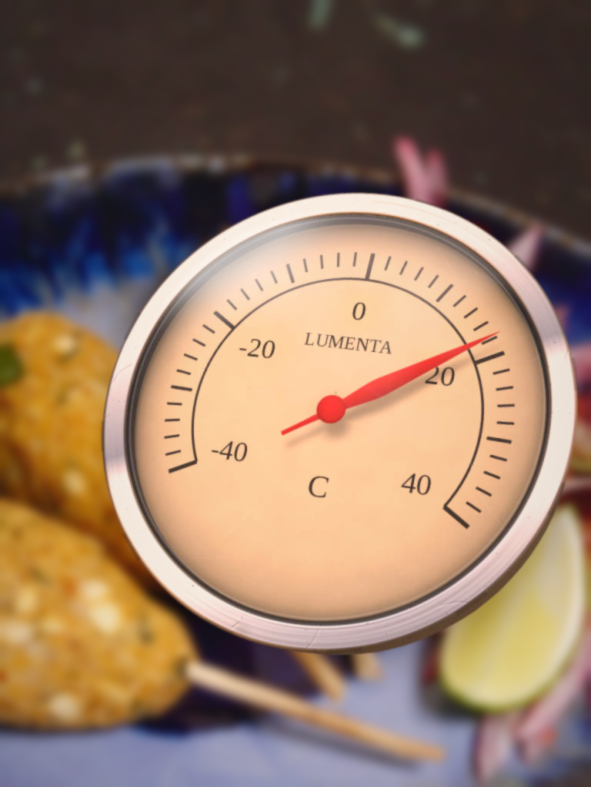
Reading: value=18 unit=°C
